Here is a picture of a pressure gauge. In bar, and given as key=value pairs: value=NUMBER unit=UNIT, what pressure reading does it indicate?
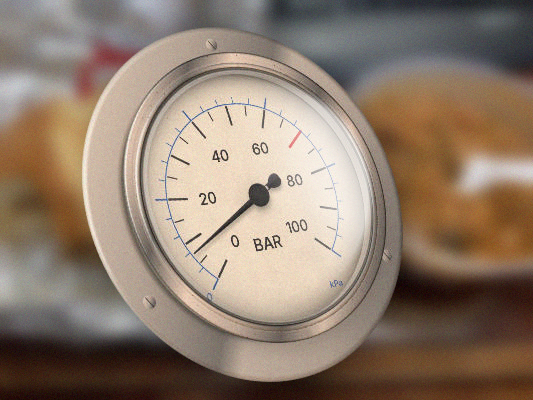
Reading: value=7.5 unit=bar
